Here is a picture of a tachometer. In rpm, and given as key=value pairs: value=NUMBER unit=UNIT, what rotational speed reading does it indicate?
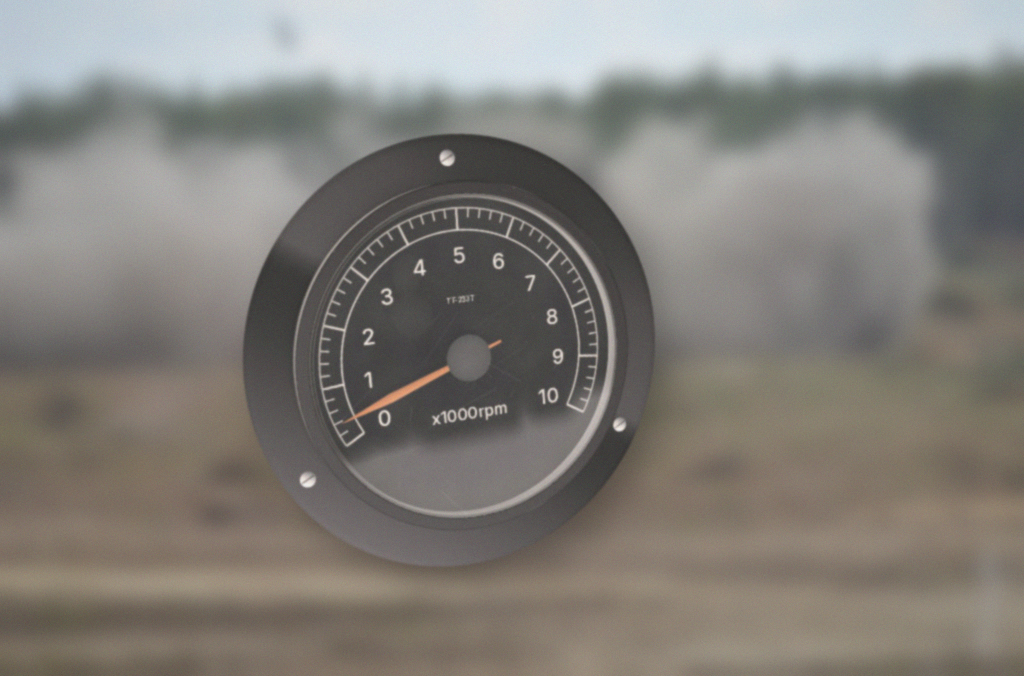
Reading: value=400 unit=rpm
